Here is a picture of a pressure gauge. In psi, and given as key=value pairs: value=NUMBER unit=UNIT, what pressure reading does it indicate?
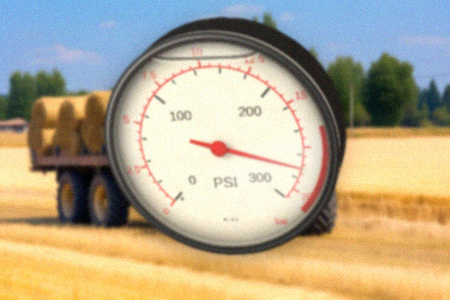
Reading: value=270 unit=psi
